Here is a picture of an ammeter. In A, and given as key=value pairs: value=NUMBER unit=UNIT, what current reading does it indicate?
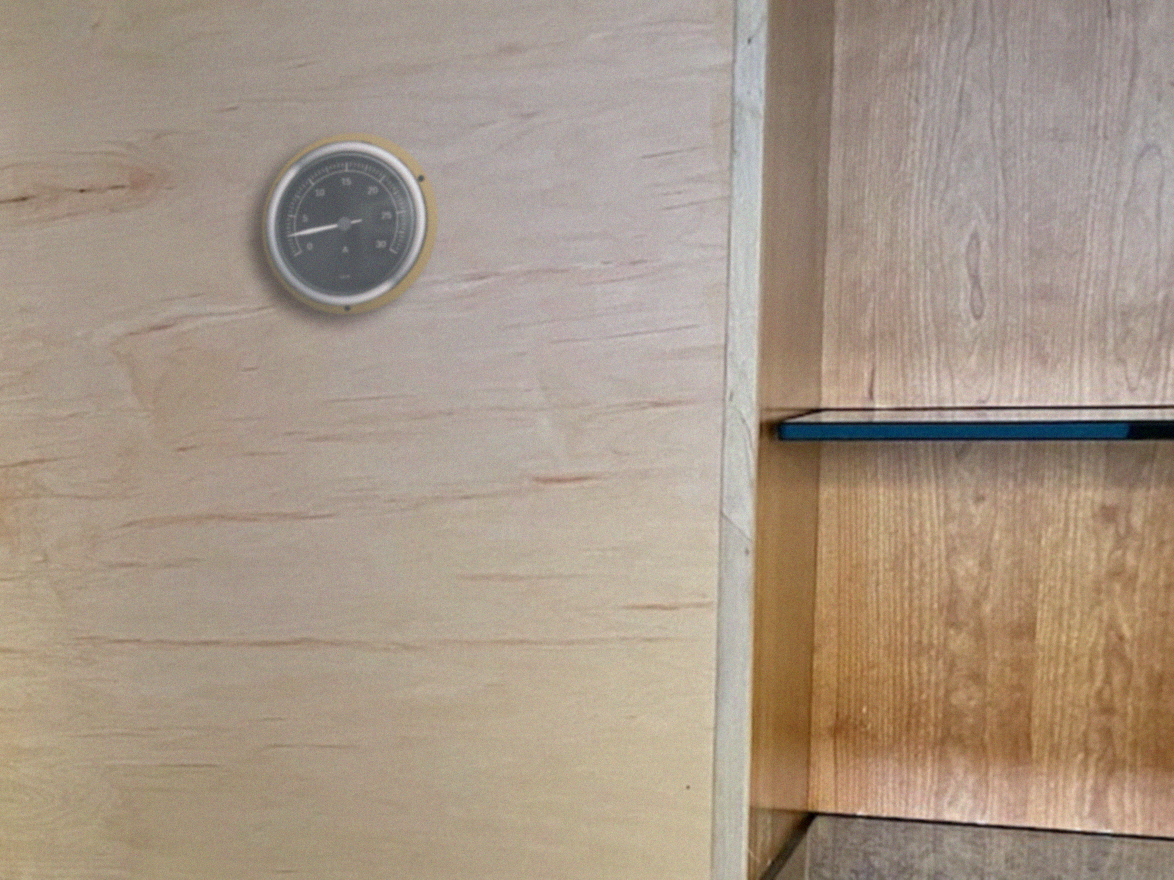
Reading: value=2.5 unit=A
